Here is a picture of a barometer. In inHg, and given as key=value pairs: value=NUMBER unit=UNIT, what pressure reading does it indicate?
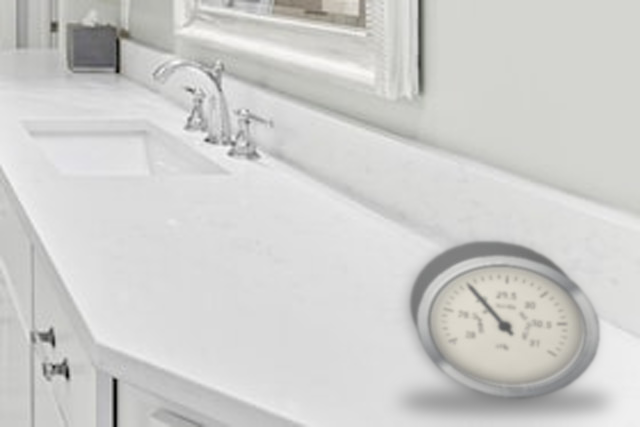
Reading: value=29 unit=inHg
